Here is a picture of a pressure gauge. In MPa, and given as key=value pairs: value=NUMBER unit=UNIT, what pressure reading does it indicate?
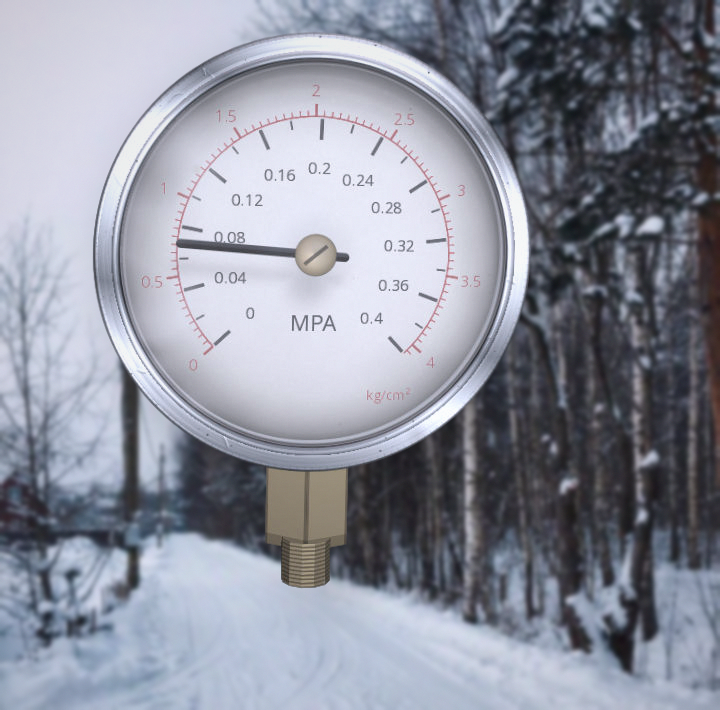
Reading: value=0.07 unit=MPa
